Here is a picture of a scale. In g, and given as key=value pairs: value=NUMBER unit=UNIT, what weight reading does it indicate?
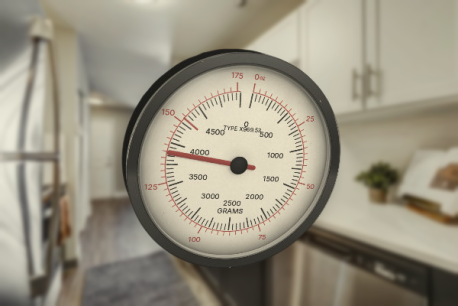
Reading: value=3900 unit=g
